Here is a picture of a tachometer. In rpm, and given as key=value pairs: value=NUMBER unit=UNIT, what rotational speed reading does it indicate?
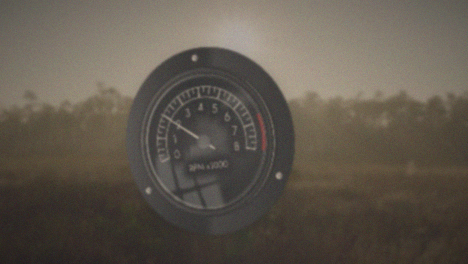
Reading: value=2000 unit=rpm
